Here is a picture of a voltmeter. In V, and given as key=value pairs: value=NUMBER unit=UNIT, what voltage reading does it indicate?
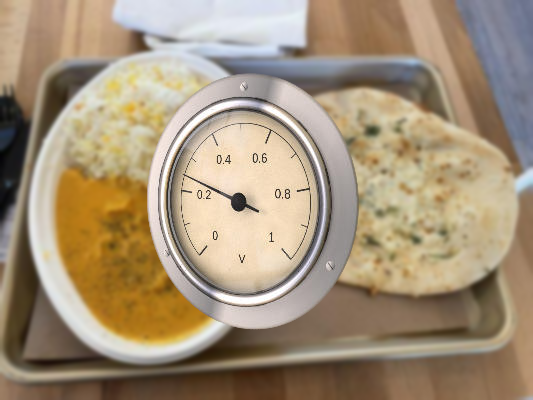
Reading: value=0.25 unit=V
